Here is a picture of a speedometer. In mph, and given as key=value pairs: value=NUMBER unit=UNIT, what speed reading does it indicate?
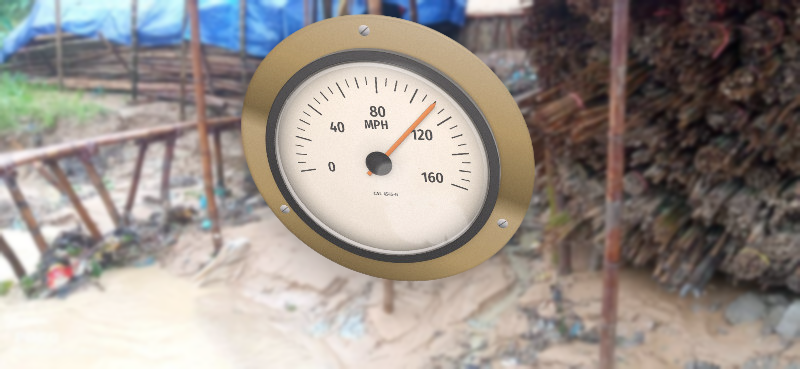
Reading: value=110 unit=mph
